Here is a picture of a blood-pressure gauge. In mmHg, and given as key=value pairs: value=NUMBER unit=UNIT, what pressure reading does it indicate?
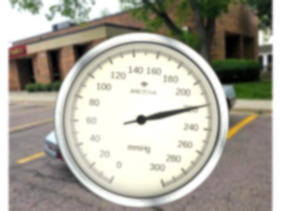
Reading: value=220 unit=mmHg
